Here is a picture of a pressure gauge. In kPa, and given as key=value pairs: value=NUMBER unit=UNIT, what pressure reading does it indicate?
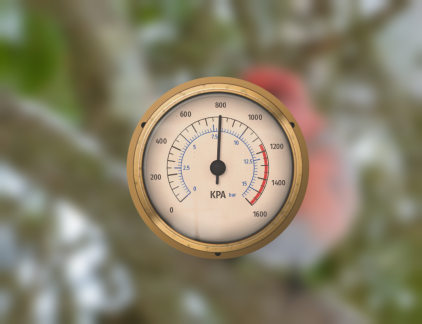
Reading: value=800 unit=kPa
